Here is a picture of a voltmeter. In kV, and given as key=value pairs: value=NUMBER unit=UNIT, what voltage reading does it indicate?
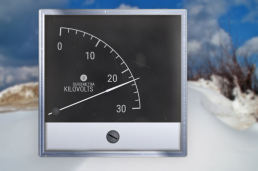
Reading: value=23 unit=kV
